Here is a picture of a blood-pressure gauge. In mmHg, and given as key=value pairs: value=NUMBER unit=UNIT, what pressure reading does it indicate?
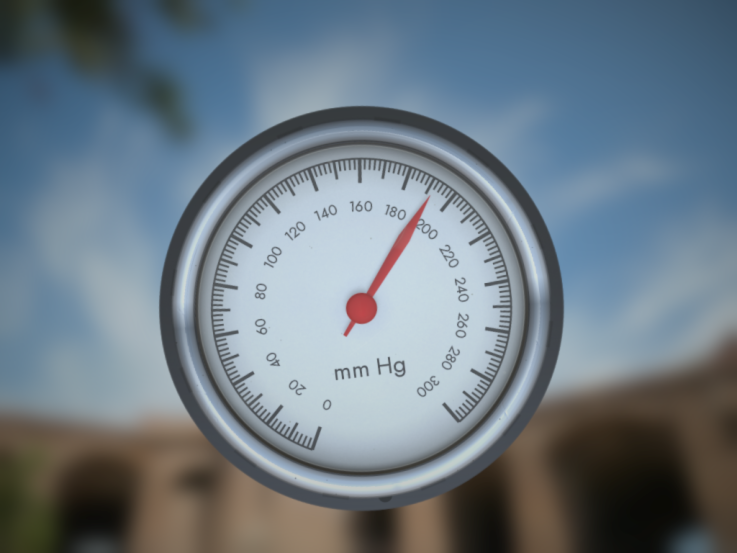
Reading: value=192 unit=mmHg
